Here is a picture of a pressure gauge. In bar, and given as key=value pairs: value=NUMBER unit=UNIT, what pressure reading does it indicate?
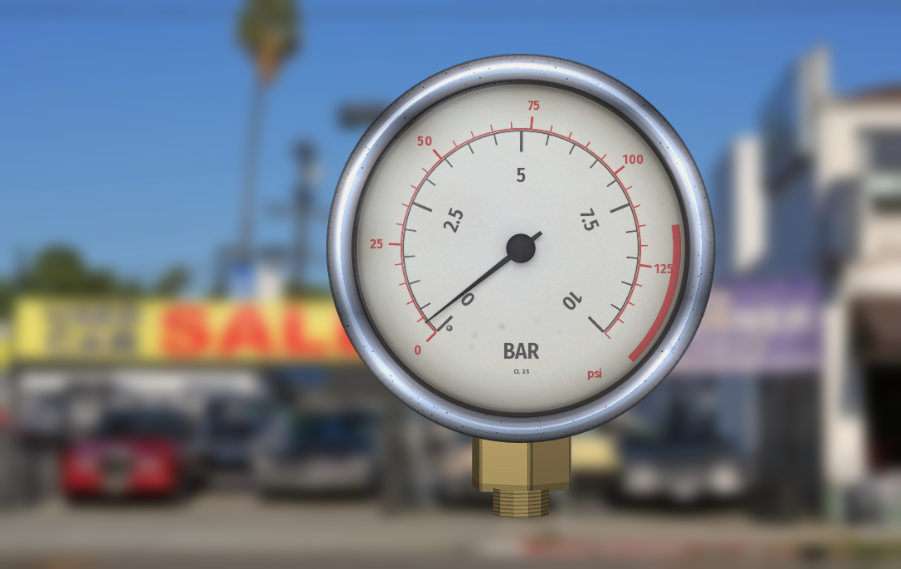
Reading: value=0.25 unit=bar
